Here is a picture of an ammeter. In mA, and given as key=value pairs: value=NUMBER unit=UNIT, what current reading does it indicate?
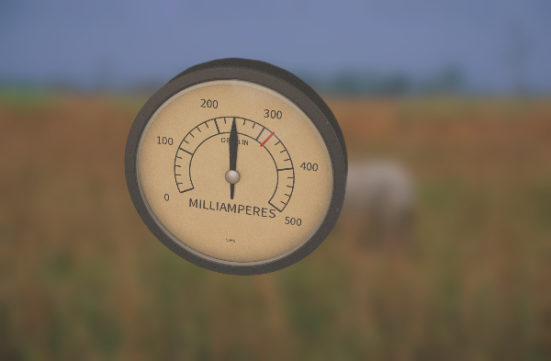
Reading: value=240 unit=mA
